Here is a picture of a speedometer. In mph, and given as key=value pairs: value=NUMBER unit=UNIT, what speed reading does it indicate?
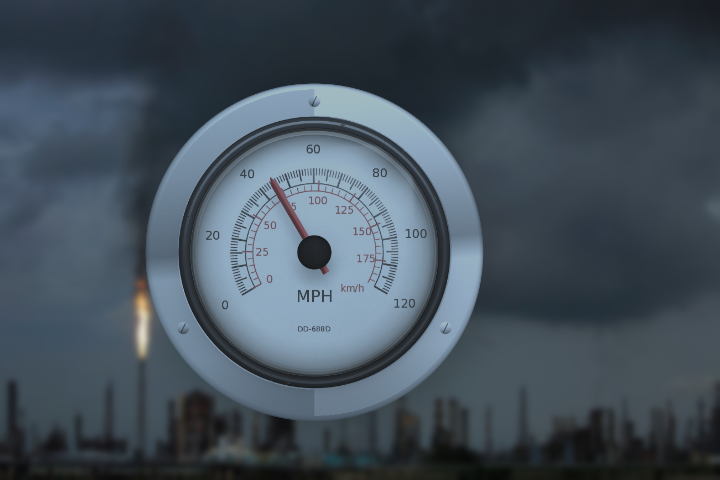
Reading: value=45 unit=mph
